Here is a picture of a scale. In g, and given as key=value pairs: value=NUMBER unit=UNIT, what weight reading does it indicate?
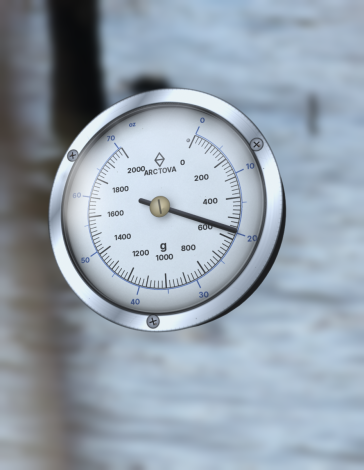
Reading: value=560 unit=g
